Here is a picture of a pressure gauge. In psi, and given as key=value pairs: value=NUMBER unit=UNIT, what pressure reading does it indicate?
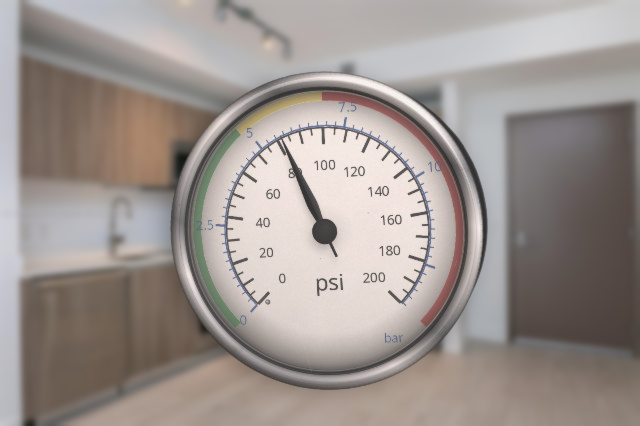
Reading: value=82.5 unit=psi
